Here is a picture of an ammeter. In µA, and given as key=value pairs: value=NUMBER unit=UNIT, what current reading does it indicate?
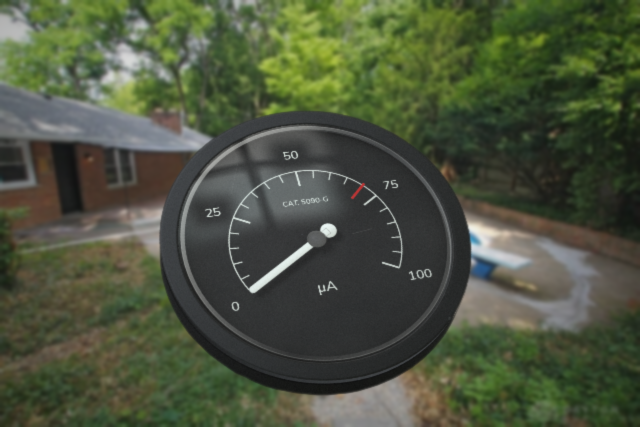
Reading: value=0 unit=µA
